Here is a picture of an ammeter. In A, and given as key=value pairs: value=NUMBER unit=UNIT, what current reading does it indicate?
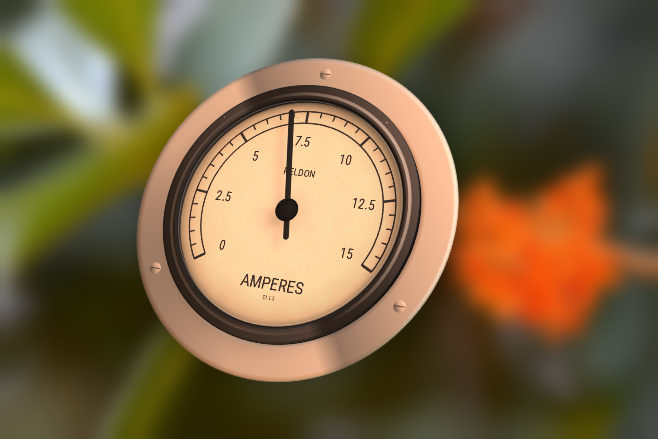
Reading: value=7 unit=A
